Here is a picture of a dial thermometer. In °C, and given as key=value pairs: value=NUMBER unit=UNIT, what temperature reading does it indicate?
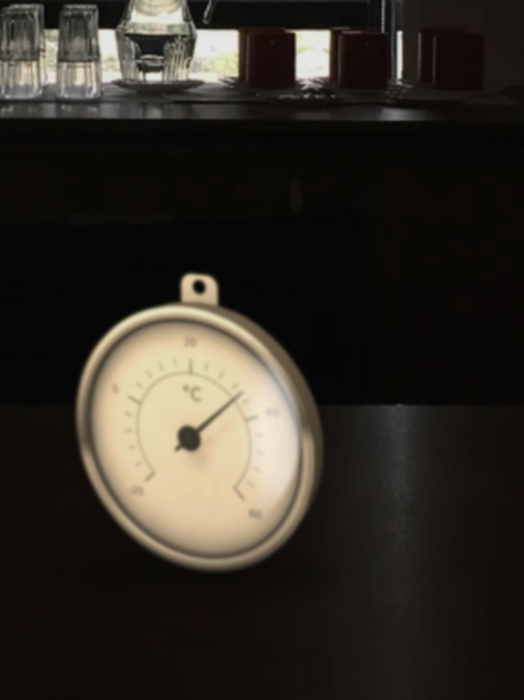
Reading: value=34 unit=°C
